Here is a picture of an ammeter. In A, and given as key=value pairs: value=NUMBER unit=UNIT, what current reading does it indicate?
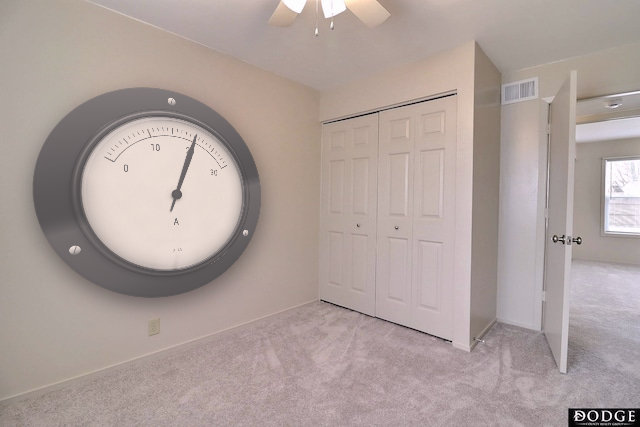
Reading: value=20 unit=A
